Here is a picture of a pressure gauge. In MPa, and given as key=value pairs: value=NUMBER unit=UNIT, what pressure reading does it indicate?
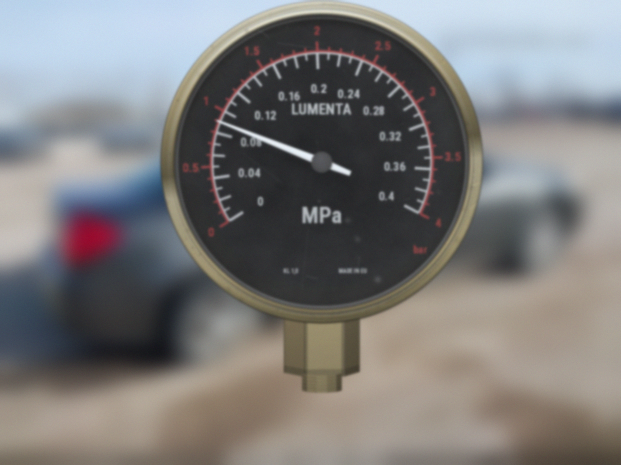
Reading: value=0.09 unit=MPa
